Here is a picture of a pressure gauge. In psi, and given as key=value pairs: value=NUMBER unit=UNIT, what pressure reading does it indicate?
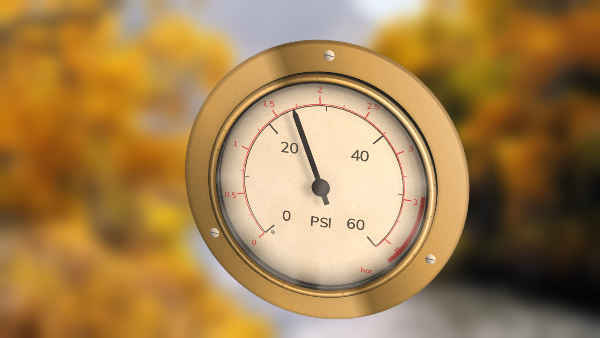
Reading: value=25 unit=psi
